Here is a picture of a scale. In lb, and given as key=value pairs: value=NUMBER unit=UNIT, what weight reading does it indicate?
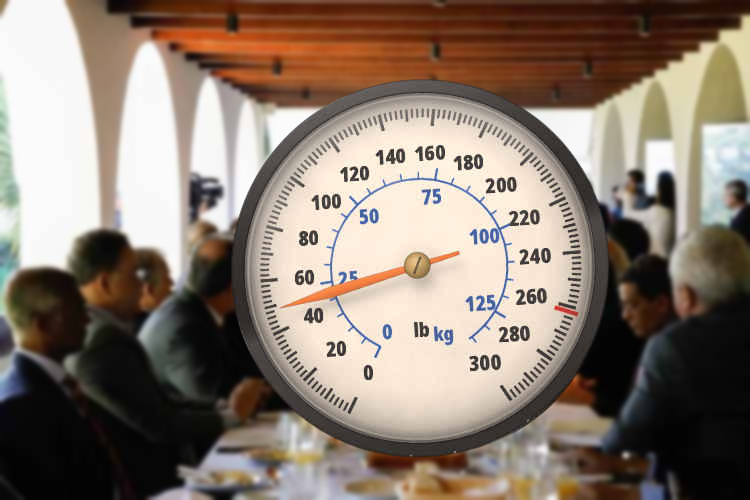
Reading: value=48 unit=lb
